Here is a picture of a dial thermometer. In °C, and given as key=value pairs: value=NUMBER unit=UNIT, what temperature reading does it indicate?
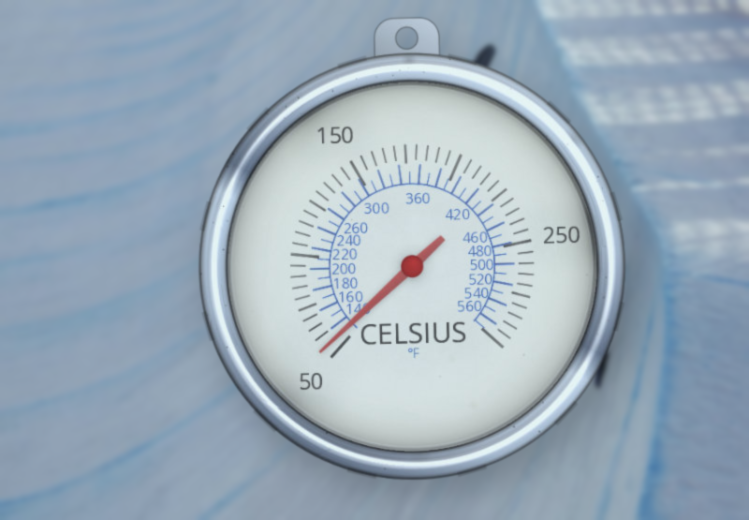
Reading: value=55 unit=°C
